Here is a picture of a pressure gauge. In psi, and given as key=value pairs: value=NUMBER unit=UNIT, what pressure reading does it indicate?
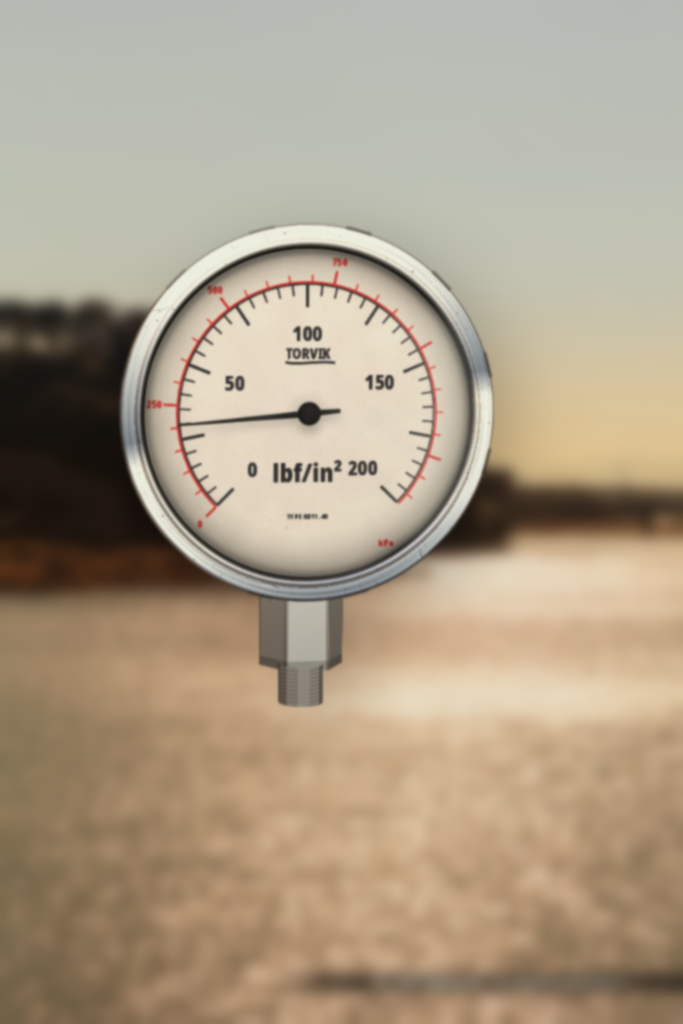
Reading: value=30 unit=psi
